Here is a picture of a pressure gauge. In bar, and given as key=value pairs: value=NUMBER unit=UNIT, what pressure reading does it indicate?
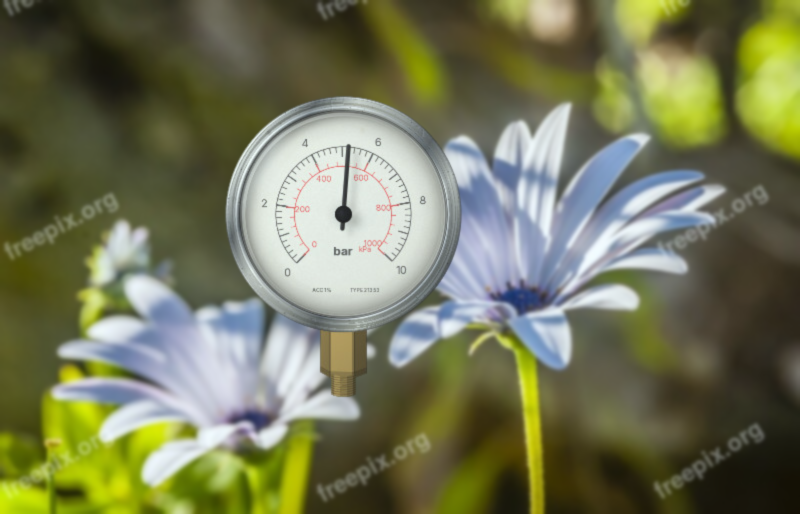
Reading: value=5.2 unit=bar
